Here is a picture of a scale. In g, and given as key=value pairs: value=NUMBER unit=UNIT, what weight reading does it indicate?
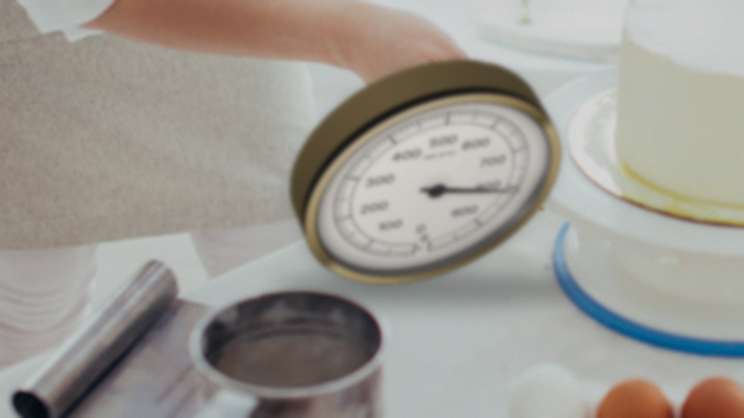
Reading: value=800 unit=g
